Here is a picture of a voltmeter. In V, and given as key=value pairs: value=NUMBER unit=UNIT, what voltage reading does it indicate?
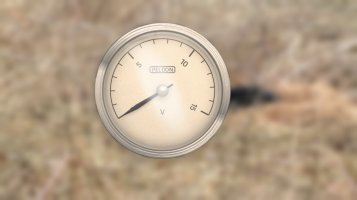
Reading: value=0 unit=V
